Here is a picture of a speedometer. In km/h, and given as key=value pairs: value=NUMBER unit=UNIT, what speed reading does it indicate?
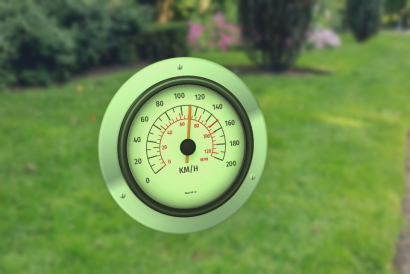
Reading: value=110 unit=km/h
